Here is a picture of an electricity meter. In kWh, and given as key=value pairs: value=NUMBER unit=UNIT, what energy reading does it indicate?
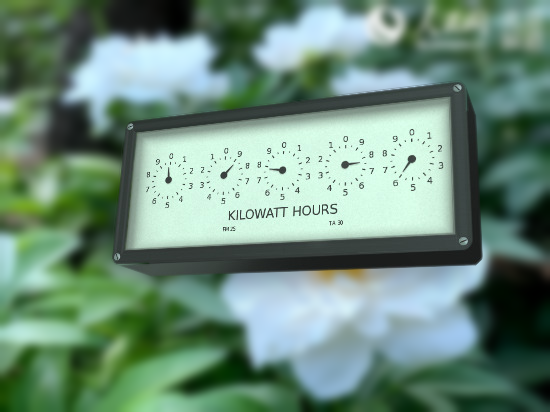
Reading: value=98776 unit=kWh
